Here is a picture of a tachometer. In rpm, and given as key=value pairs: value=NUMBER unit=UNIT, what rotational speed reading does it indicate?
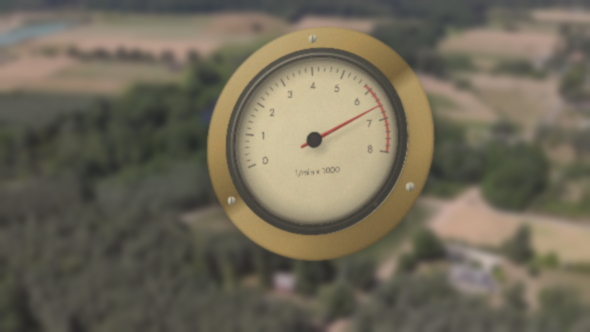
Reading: value=6600 unit=rpm
